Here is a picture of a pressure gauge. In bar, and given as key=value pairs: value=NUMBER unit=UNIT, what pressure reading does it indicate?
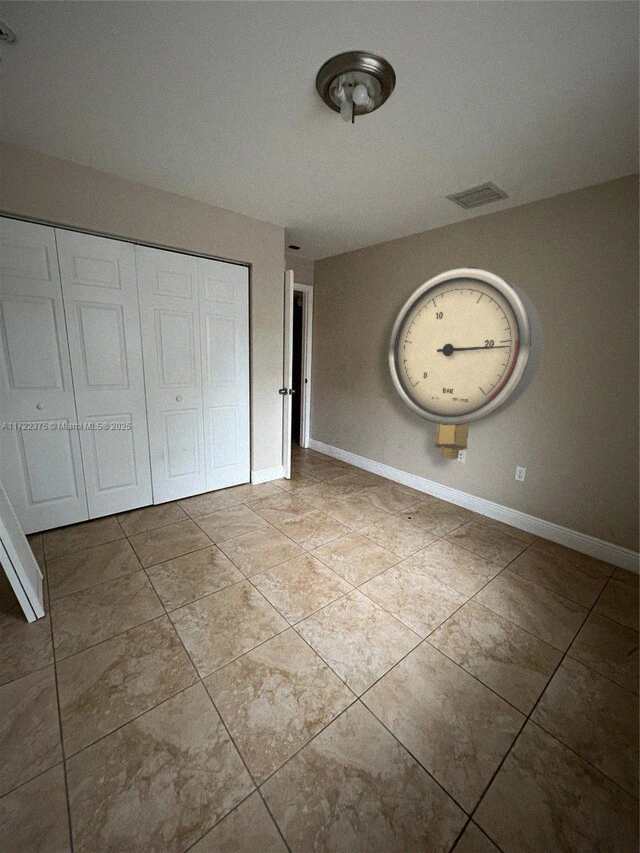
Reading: value=20.5 unit=bar
